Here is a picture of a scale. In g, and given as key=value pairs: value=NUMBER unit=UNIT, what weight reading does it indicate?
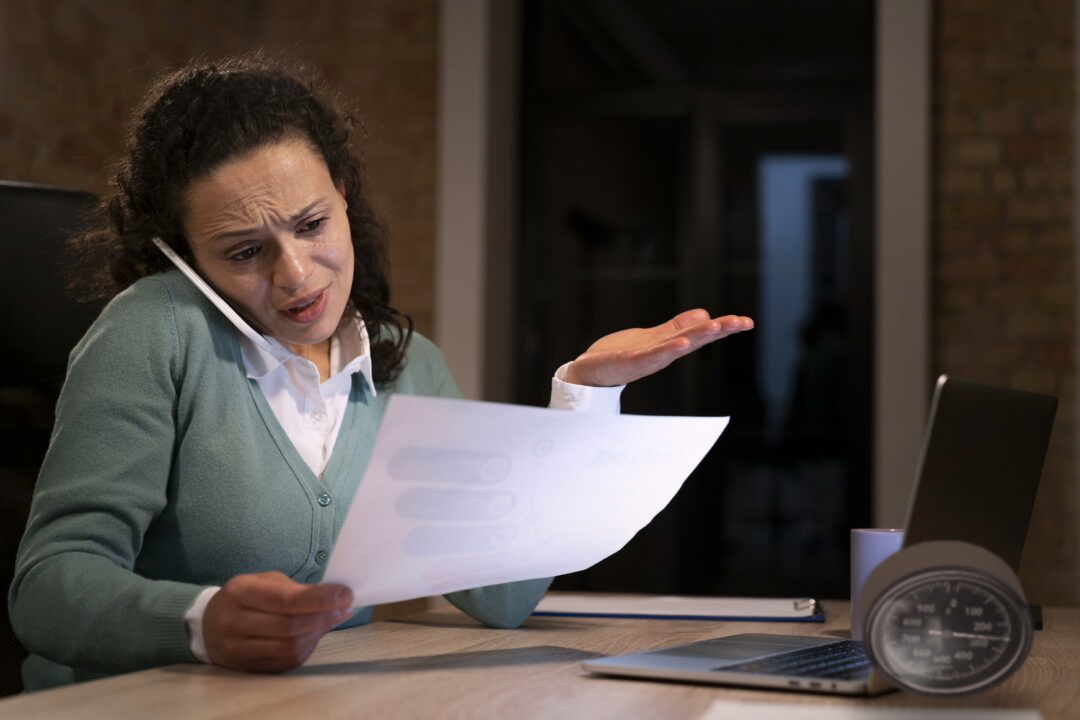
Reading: value=250 unit=g
